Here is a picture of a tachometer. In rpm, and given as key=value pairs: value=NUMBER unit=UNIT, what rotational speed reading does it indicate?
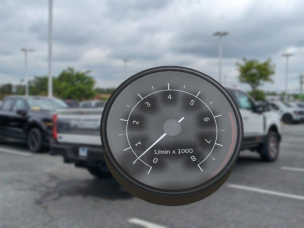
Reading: value=500 unit=rpm
